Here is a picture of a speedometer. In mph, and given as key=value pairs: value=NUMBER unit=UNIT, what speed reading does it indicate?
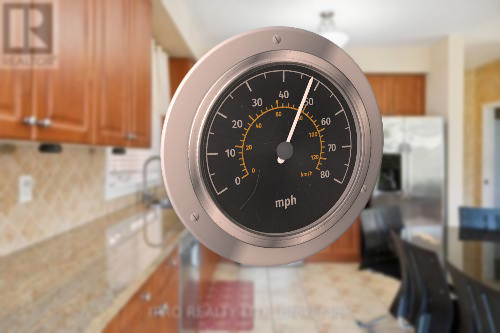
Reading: value=47.5 unit=mph
